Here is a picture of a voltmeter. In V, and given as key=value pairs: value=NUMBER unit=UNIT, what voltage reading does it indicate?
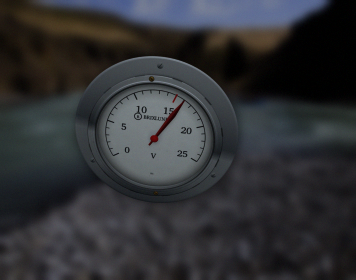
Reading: value=16 unit=V
